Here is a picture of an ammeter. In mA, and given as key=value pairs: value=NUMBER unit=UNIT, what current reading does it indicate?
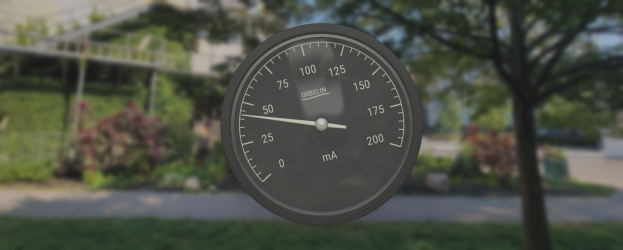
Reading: value=42.5 unit=mA
